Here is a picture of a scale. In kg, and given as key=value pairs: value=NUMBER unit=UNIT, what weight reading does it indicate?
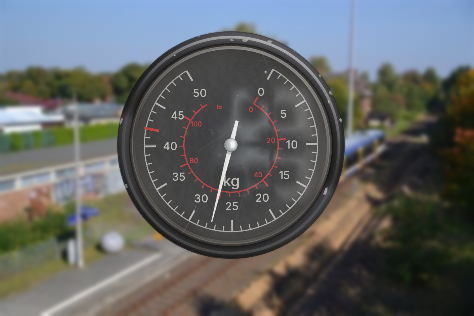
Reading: value=27.5 unit=kg
